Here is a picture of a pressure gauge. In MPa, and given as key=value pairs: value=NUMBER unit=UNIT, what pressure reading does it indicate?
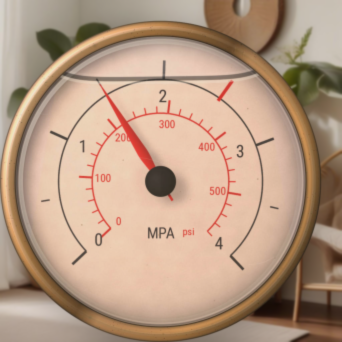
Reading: value=1.5 unit=MPa
